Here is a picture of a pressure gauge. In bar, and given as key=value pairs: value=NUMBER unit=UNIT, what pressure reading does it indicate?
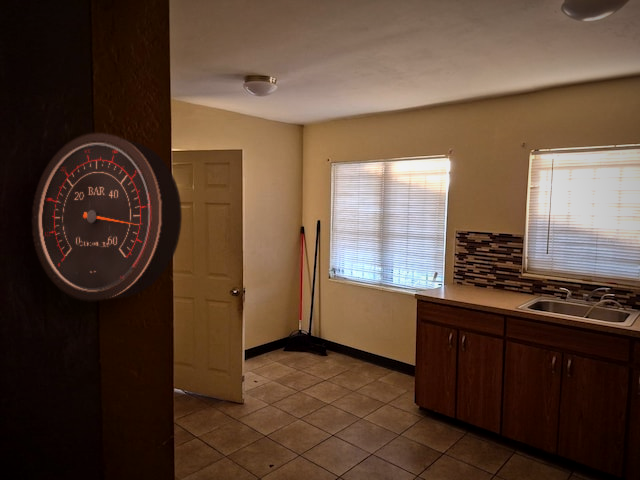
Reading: value=52 unit=bar
